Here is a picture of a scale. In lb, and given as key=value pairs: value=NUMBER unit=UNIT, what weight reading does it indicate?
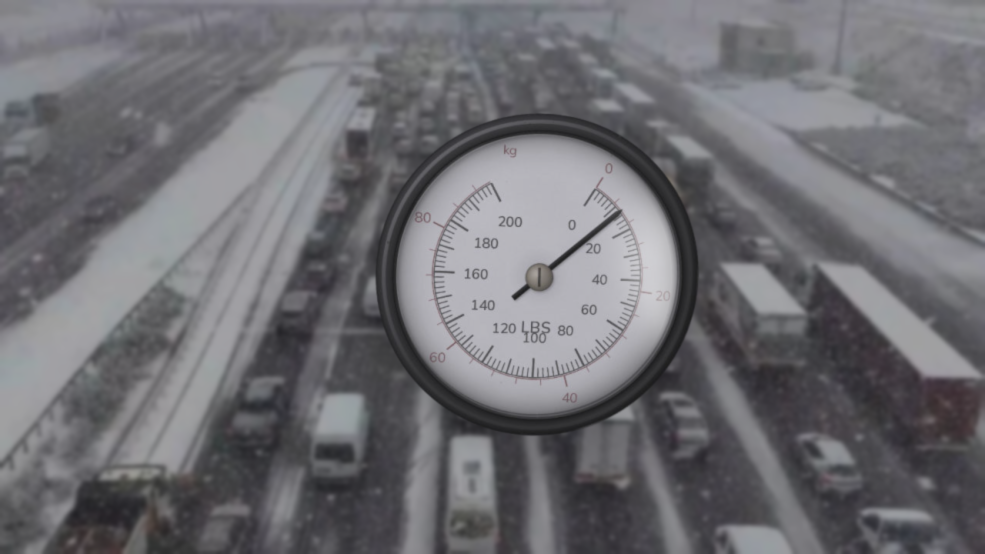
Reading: value=12 unit=lb
